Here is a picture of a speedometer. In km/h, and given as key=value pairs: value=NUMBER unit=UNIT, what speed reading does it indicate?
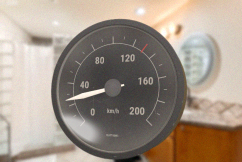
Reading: value=25 unit=km/h
